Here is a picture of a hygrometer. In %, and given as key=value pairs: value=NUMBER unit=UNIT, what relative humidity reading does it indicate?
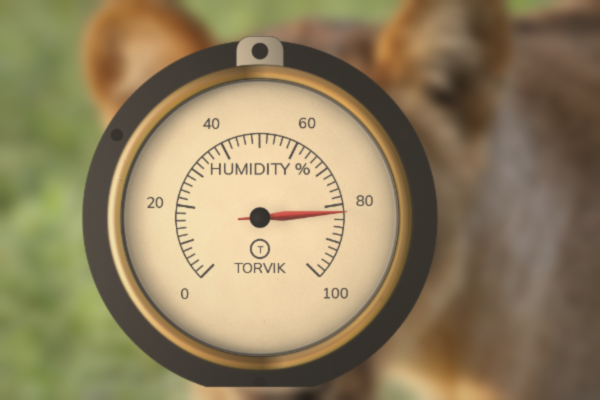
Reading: value=82 unit=%
